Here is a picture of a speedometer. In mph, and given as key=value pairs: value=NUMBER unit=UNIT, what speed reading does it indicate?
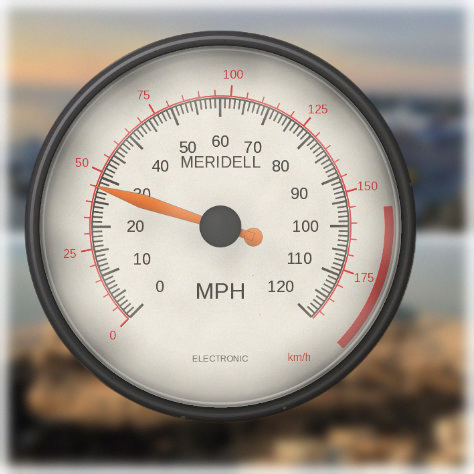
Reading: value=28 unit=mph
